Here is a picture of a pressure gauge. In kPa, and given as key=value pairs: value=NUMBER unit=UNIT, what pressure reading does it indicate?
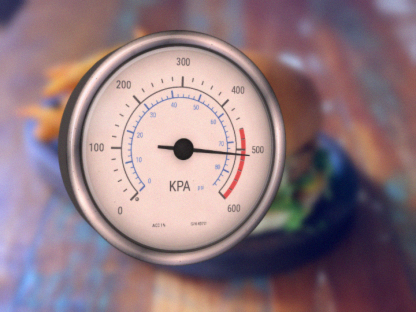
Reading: value=510 unit=kPa
